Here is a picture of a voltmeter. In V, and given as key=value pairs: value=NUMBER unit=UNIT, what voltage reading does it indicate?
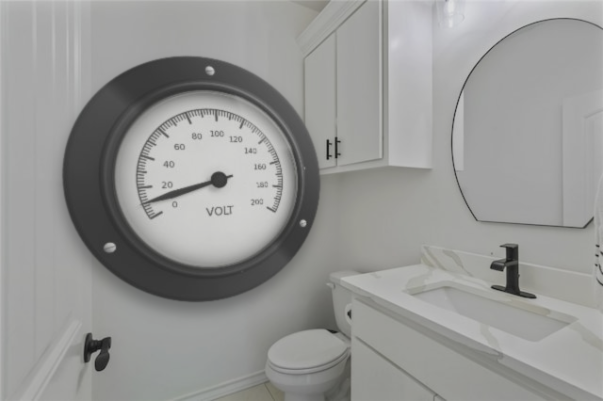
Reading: value=10 unit=V
